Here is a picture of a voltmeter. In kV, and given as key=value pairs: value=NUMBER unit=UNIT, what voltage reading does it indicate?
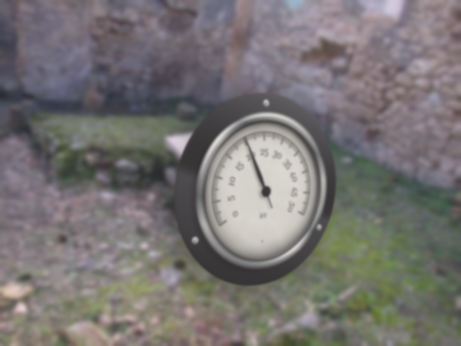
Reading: value=20 unit=kV
